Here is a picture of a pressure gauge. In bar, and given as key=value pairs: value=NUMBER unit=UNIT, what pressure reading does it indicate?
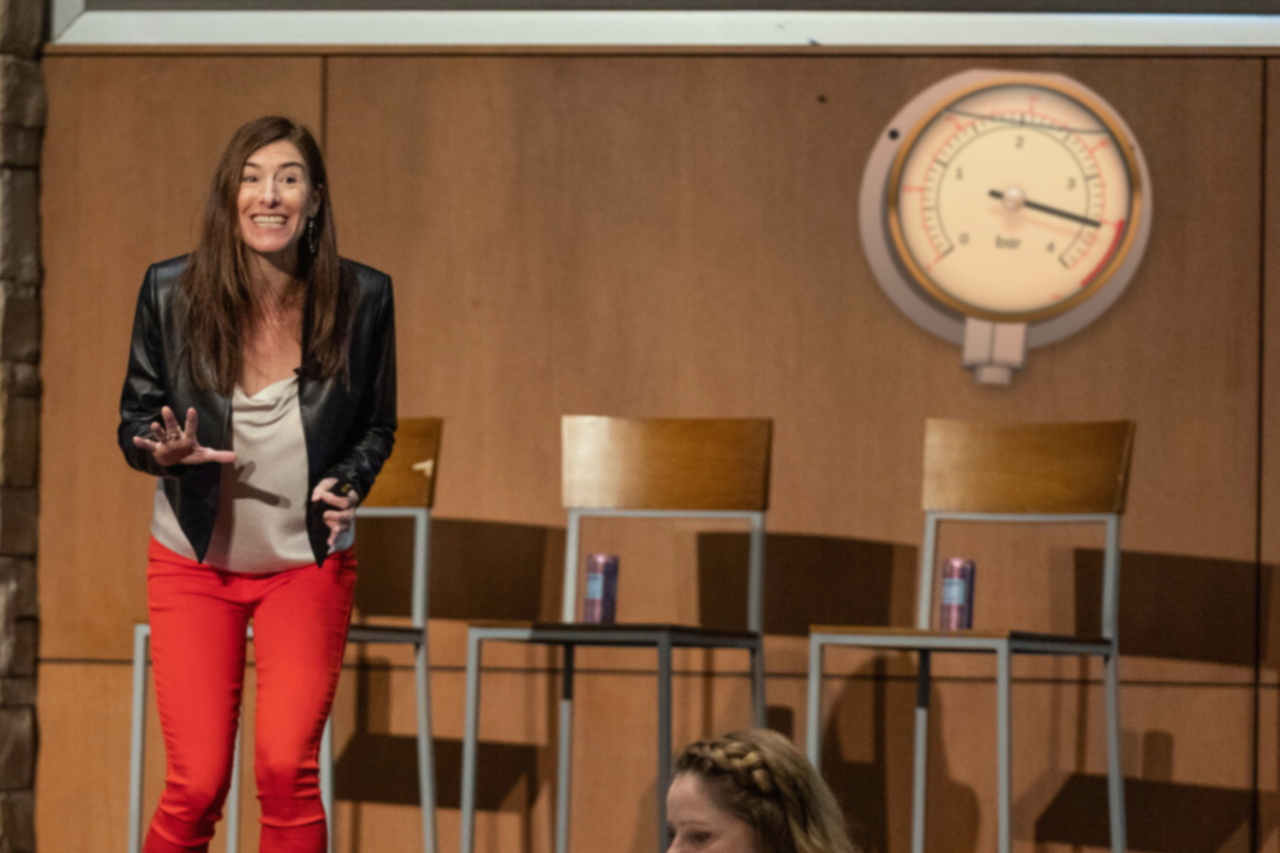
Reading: value=3.5 unit=bar
